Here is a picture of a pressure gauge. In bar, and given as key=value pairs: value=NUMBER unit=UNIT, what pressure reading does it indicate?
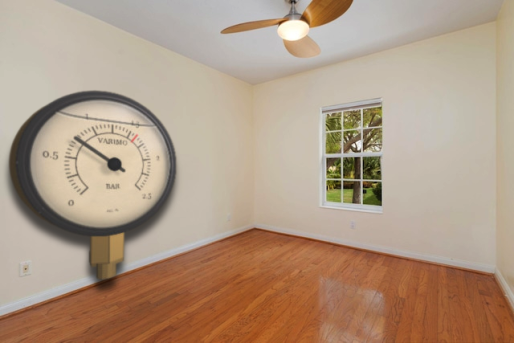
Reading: value=0.75 unit=bar
